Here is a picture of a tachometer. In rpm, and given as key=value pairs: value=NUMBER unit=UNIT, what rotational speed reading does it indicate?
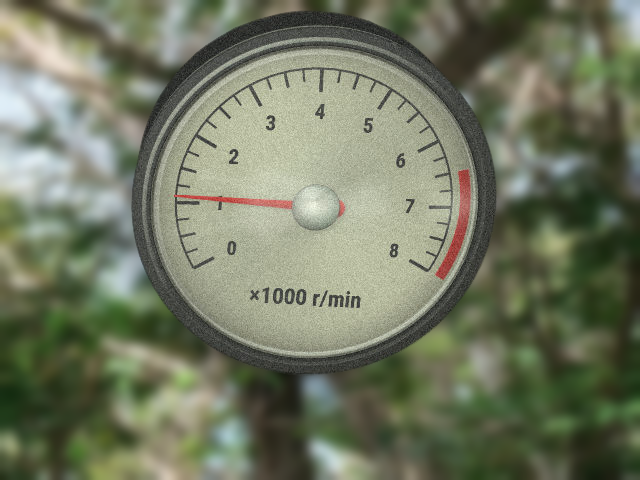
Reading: value=1125 unit=rpm
